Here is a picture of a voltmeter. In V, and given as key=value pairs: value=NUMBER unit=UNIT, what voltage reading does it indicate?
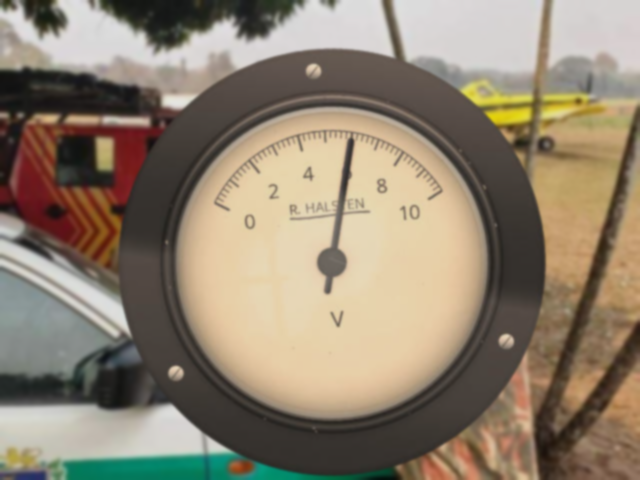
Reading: value=6 unit=V
